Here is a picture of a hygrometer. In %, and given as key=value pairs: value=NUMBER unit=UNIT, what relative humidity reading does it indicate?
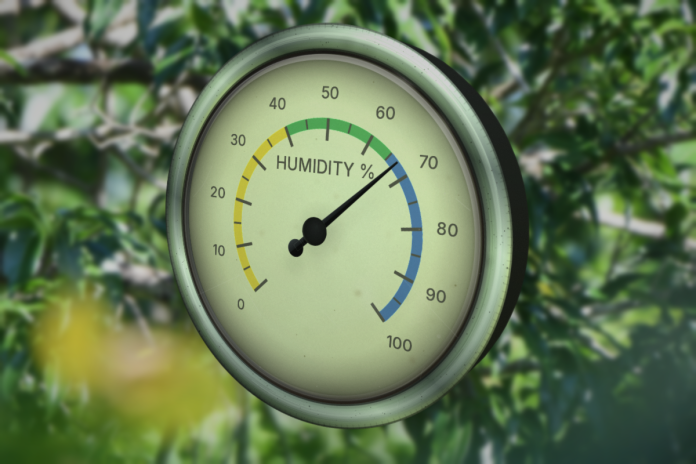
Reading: value=67.5 unit=%
